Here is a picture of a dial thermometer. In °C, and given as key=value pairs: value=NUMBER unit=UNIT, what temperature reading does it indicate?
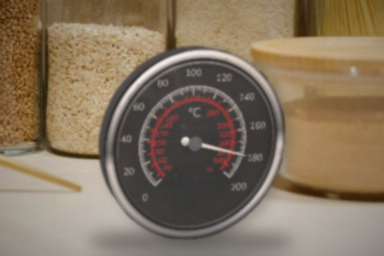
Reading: value=180 unit=°C
